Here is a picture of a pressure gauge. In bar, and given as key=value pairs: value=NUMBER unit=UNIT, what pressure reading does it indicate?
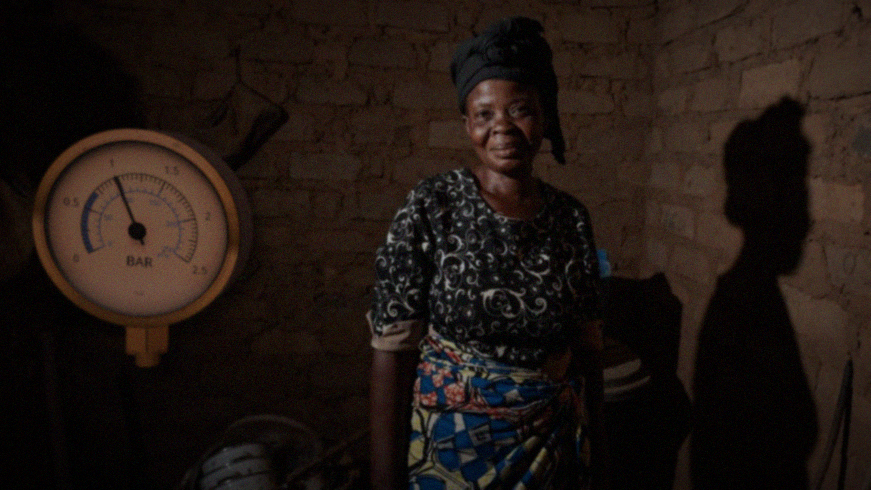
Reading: value=1 unit=bar
